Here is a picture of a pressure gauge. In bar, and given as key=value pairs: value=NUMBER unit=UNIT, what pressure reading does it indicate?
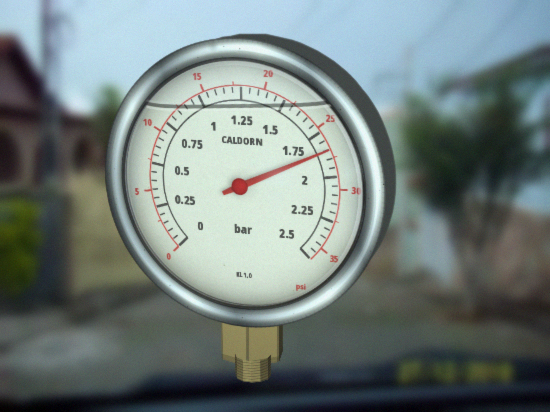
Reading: value=1.85 unit=bar
